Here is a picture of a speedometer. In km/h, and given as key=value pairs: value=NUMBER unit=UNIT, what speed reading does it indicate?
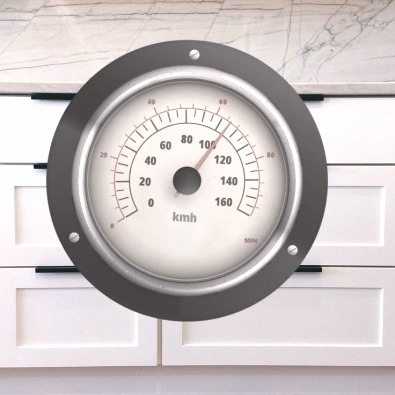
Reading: value=105 unit=km/h
